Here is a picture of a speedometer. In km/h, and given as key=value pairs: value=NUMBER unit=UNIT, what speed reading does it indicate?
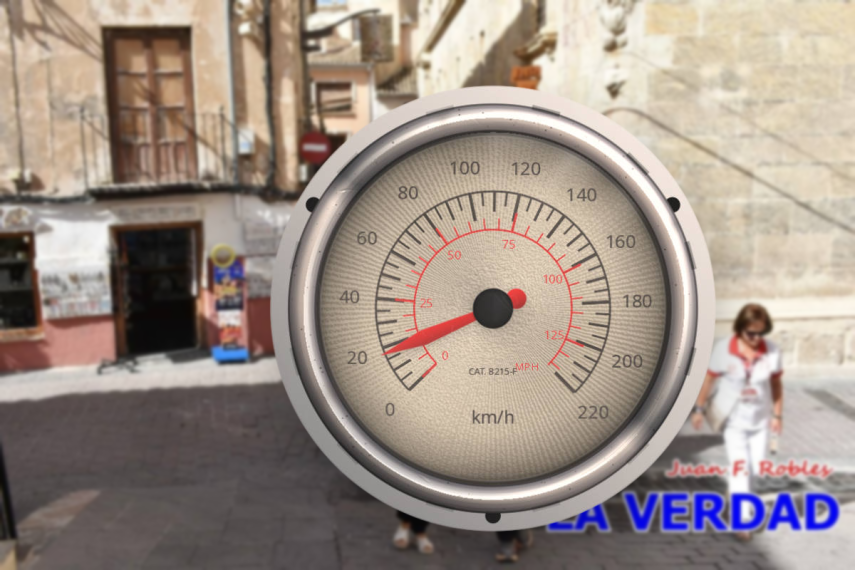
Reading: value=17.5 unit=km/h
